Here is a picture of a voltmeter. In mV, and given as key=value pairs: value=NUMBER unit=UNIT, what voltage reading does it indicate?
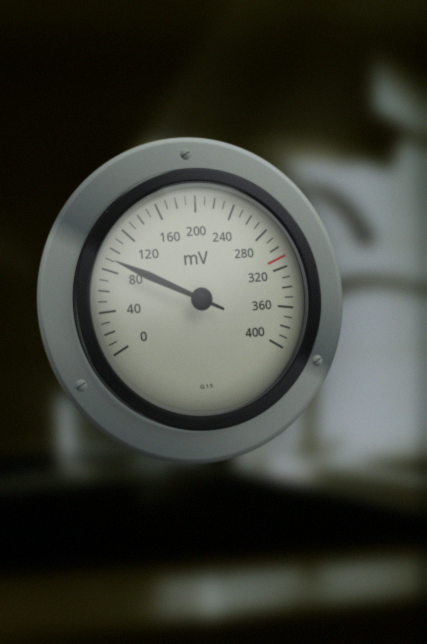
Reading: value=90 unit=mV
